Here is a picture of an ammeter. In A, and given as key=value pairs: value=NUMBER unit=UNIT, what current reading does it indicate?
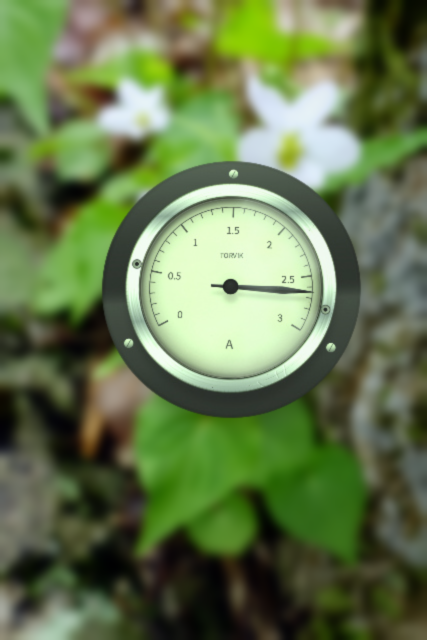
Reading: value=2.65 unit=A
